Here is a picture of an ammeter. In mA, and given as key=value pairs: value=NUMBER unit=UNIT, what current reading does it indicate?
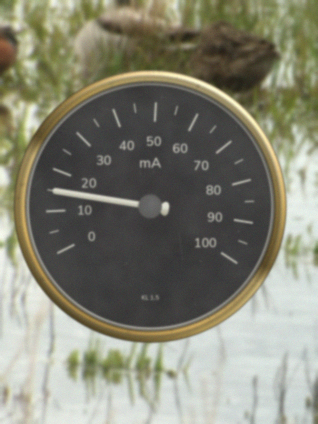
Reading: value=15 unit=mA
